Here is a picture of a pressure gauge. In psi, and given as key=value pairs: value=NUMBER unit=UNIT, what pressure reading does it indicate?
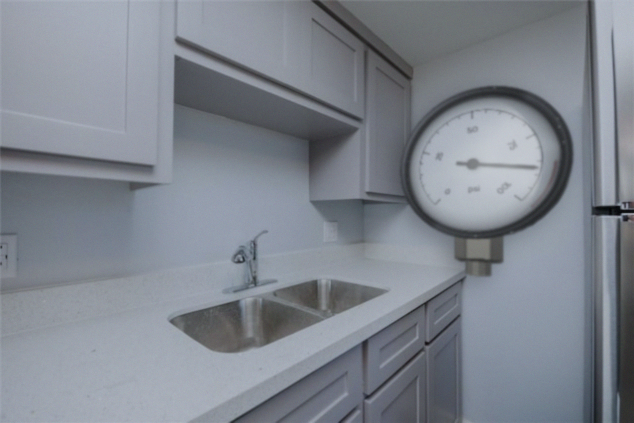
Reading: value=87.5 unit=psi
